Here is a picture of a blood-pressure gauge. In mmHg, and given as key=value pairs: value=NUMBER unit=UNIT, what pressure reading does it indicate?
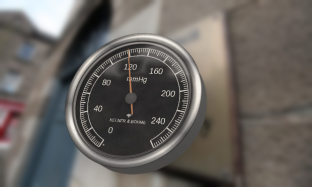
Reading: value=120 unit=mmHg
